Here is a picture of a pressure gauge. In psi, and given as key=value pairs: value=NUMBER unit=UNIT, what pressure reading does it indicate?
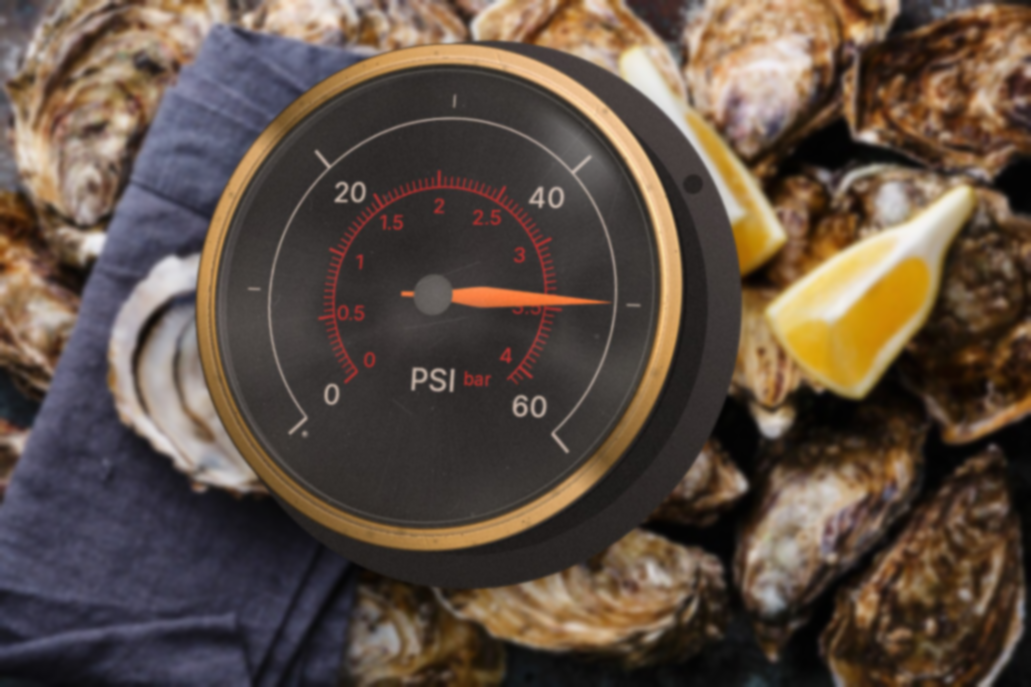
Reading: value=50 unit=psi
